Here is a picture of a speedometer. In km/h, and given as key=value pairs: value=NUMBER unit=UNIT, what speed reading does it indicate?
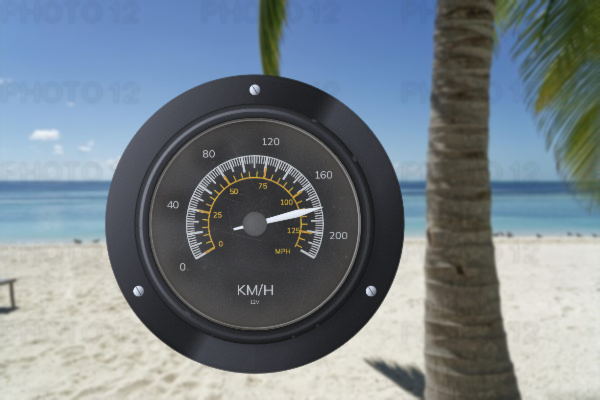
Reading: value=180 unit=km/h
